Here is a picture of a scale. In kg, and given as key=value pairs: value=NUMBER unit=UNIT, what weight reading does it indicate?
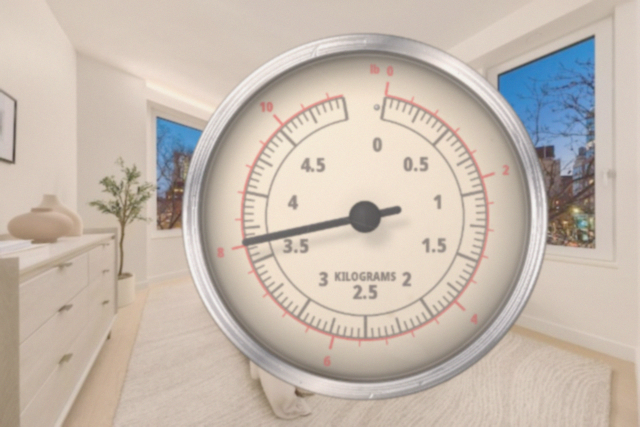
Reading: value=3.65 unit=kg
